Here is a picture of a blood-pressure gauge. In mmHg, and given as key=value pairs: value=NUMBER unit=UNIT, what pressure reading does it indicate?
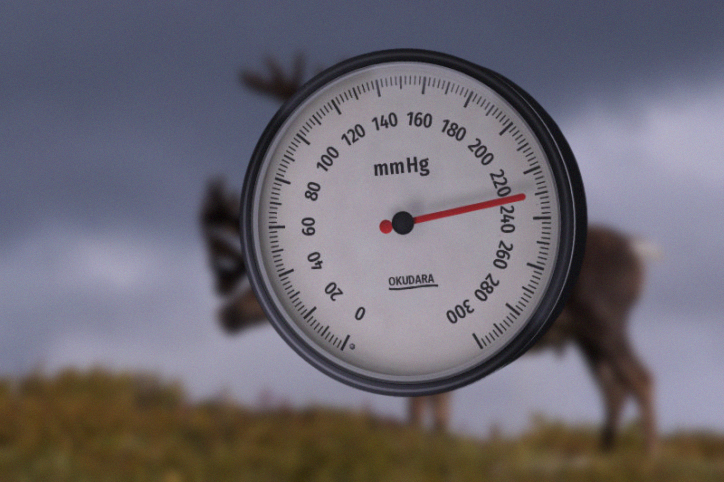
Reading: value=230 unit=mmHg
